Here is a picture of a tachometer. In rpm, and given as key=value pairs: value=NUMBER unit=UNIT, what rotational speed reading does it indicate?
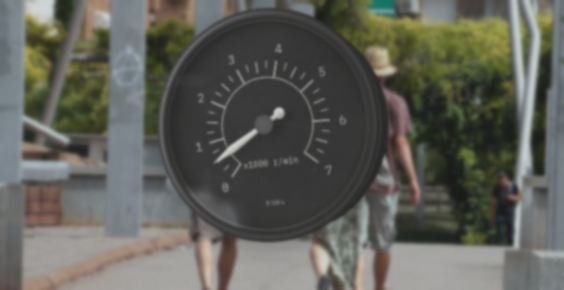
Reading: value=500 unit=rpm
